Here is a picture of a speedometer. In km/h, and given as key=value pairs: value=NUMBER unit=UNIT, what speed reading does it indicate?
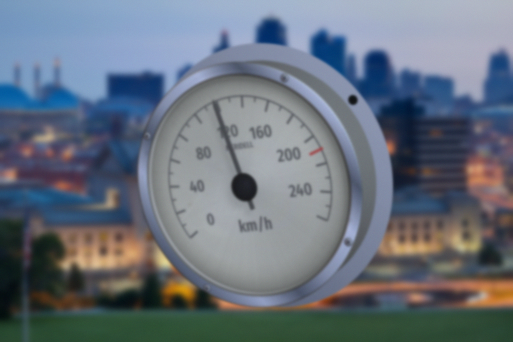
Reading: value=120 unit=km/h
